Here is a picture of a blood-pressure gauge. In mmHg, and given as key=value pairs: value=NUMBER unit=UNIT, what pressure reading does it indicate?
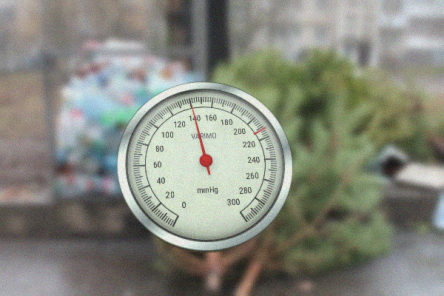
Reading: value=140 unit=mmHg
